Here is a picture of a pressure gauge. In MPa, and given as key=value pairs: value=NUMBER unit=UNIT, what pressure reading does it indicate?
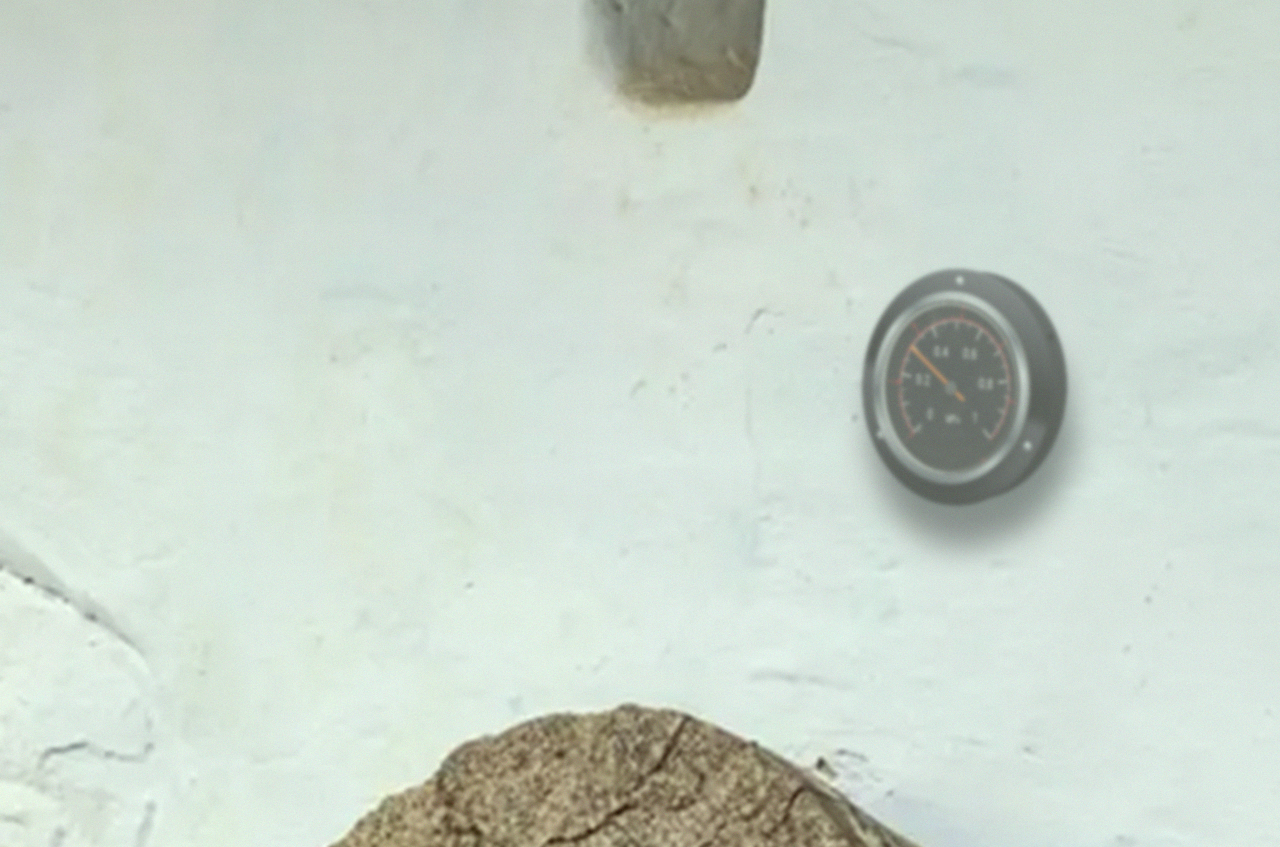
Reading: value=0.3 unit=MPa
